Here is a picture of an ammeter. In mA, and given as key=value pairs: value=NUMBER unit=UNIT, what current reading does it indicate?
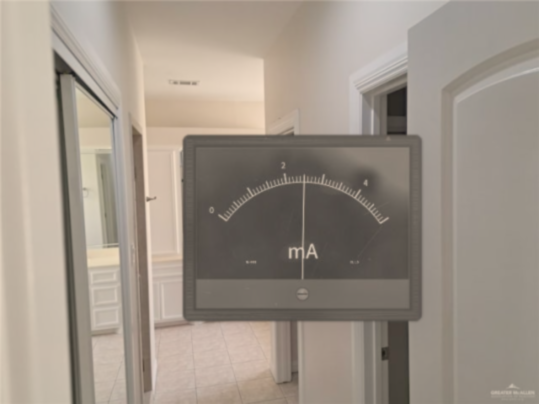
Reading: value=2.5 unit=mA
